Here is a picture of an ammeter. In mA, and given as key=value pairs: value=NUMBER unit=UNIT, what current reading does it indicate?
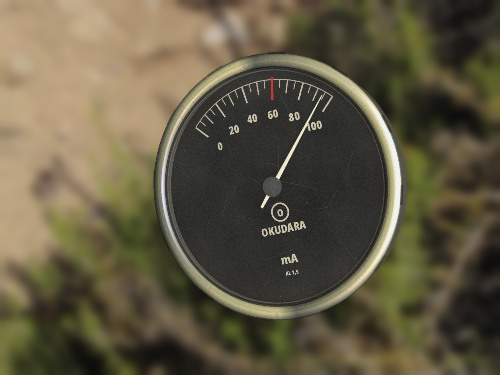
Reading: value=95 unit=mA
